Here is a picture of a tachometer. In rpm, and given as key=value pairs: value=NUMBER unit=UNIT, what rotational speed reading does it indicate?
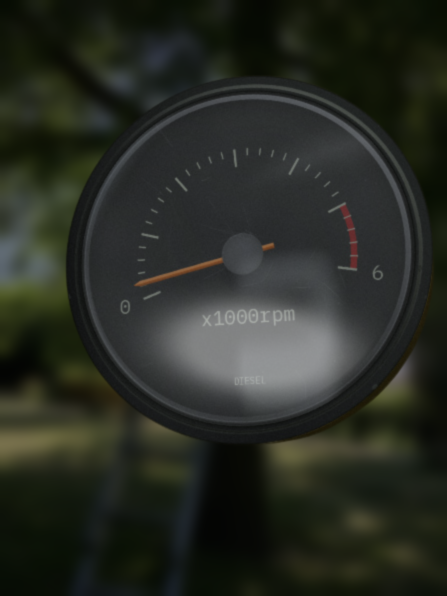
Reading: value=200 unit=rpm
